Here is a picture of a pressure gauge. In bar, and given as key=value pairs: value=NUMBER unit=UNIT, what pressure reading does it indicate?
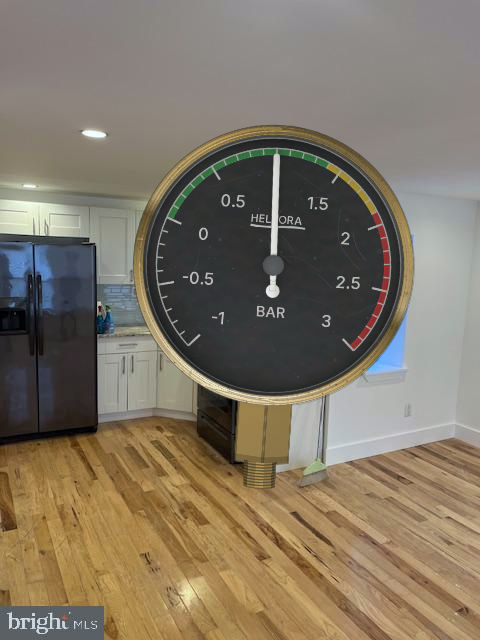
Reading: value=1 unit=bar
